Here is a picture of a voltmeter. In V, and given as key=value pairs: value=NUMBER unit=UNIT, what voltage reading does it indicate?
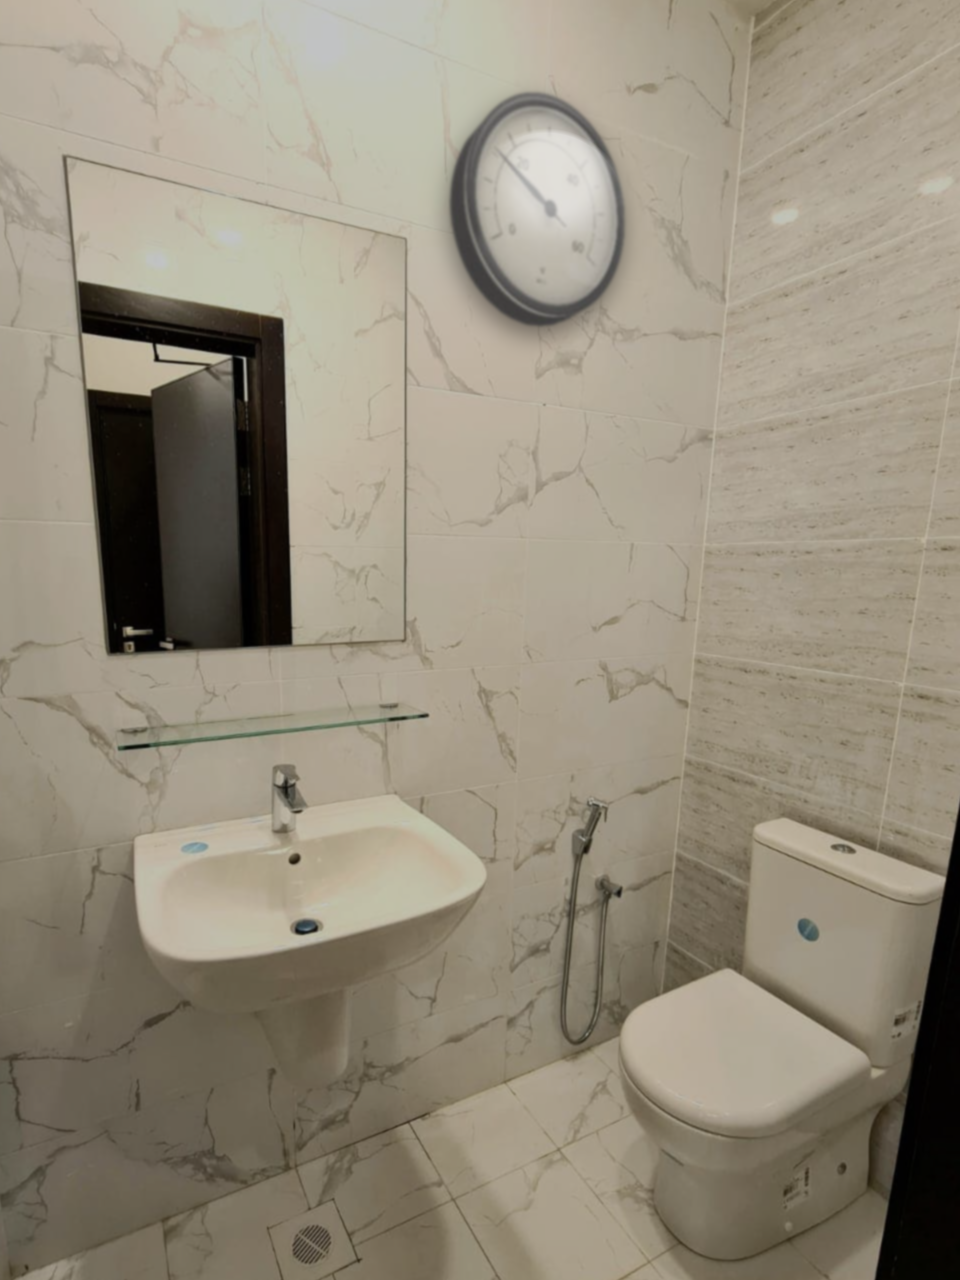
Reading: value=15 unit=V
